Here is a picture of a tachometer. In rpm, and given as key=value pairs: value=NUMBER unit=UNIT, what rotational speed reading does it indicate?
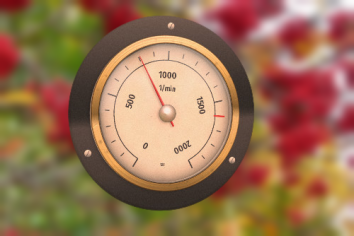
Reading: value=800 unit=rpm
